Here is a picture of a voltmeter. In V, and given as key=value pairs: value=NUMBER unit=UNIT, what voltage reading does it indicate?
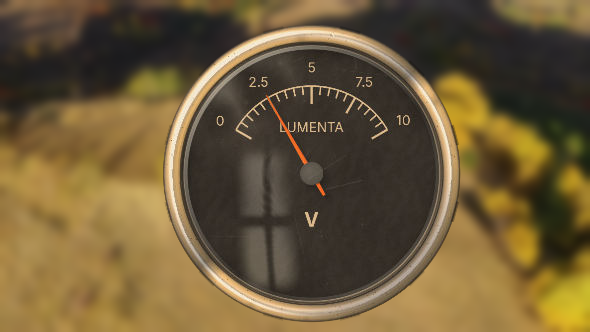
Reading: value=2.5 unit=V
